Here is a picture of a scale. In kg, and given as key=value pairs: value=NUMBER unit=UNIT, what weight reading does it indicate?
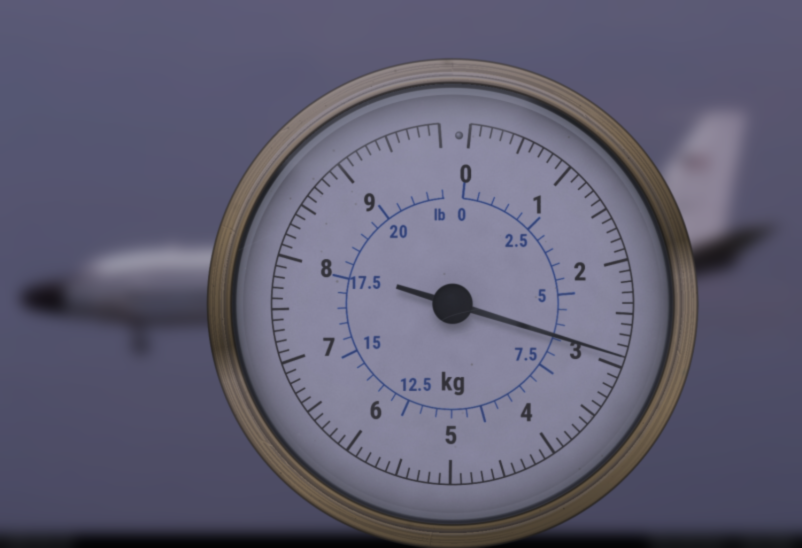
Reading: value=2.9 unit=kg
